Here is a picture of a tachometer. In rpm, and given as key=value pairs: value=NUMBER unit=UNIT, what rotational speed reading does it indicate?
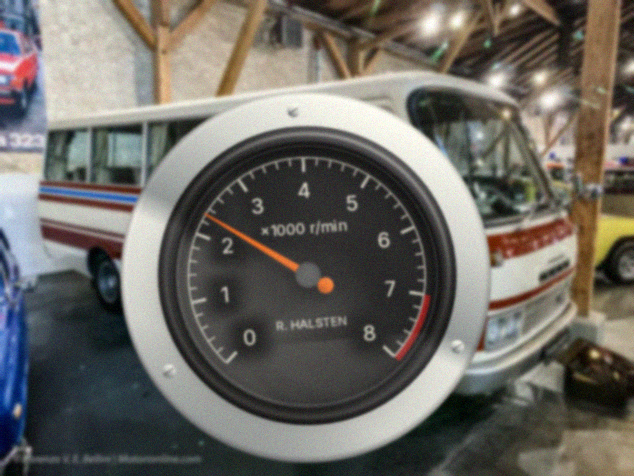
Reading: value=2300 unit=rpm
